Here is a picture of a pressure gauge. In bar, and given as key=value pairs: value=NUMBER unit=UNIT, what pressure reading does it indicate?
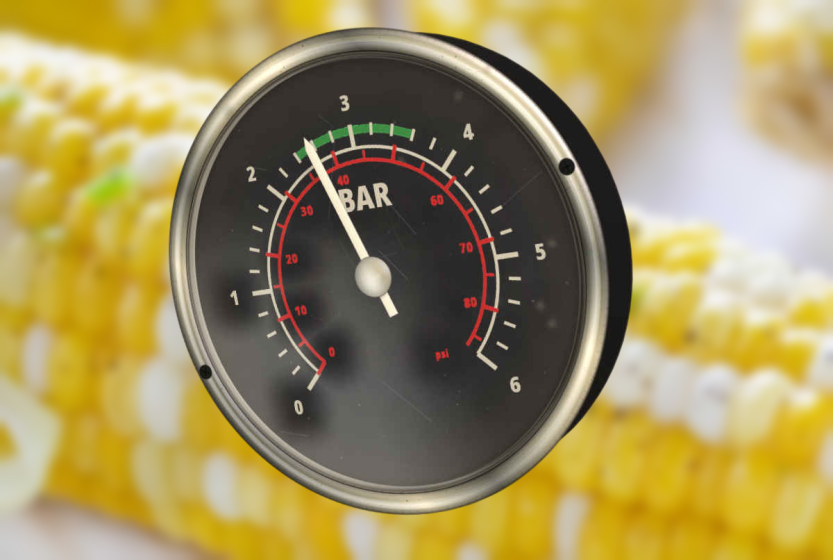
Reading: value=2.6 unit=bar
